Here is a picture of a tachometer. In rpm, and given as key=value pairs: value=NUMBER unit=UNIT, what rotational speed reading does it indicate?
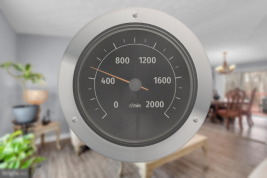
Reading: value=500 unit=rpm
